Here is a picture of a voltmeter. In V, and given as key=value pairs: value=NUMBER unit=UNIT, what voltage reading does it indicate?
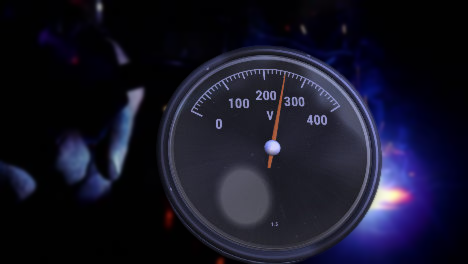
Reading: value=250 unit=V
